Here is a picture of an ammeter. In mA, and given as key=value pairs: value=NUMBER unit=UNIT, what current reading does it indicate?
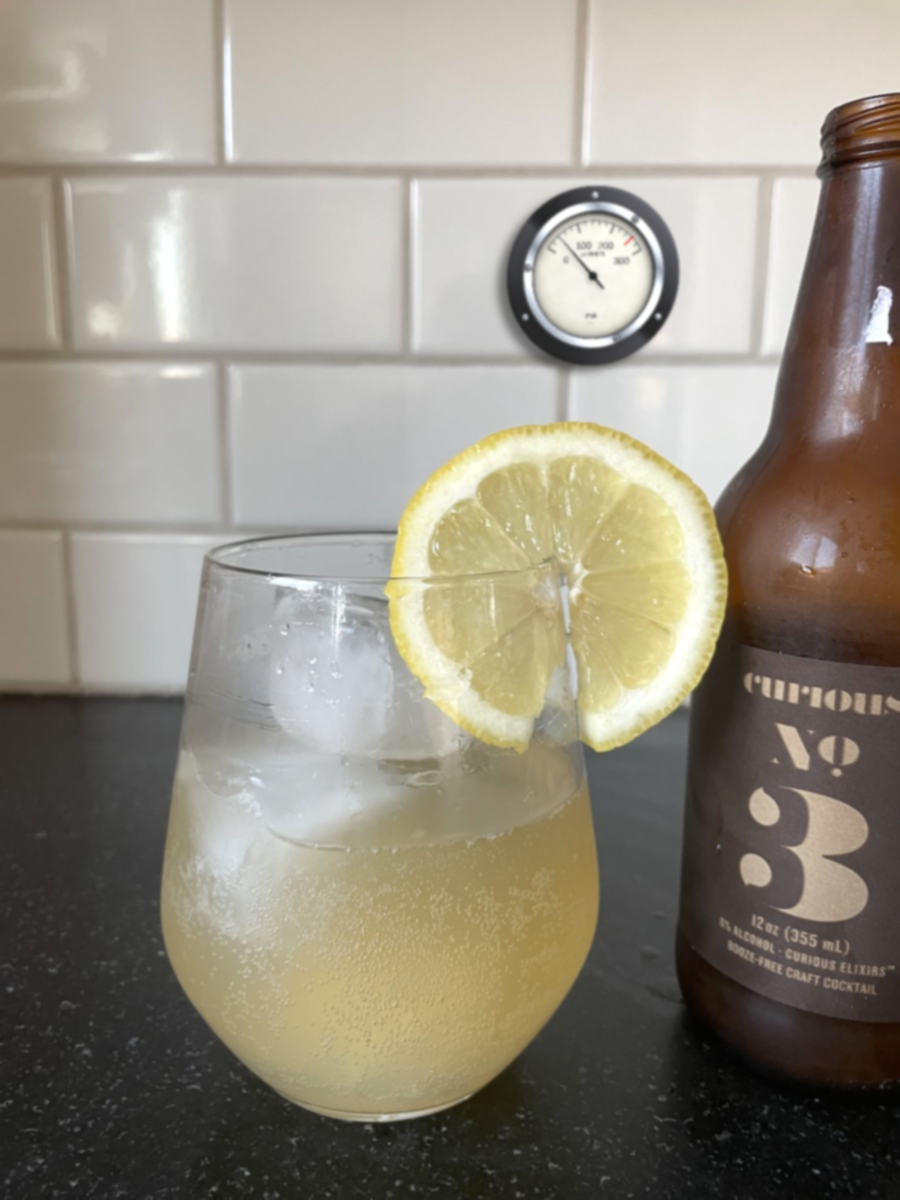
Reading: value=40 unit=mA
